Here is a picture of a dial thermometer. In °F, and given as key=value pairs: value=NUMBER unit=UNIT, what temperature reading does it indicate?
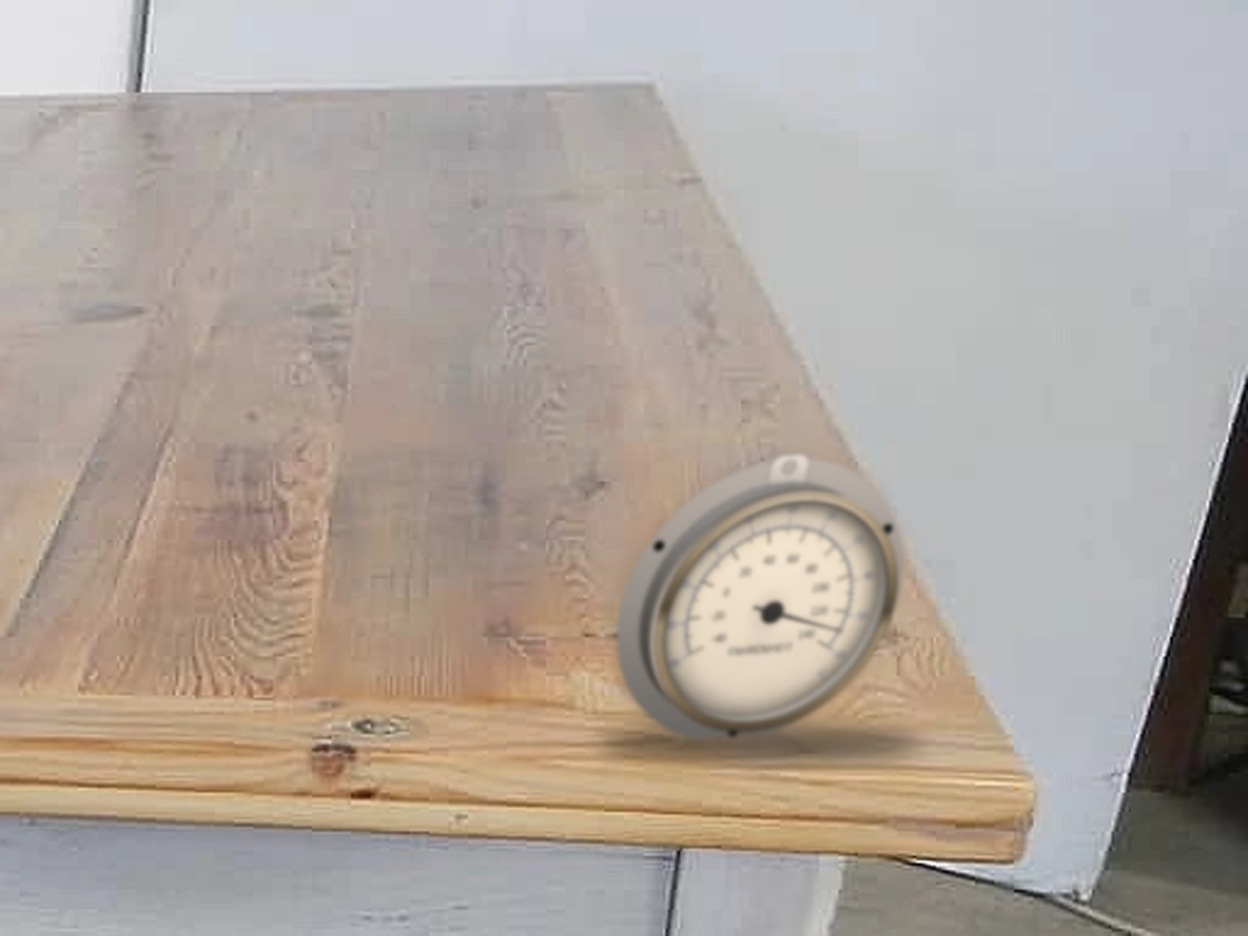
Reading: value=130 unit=°F
